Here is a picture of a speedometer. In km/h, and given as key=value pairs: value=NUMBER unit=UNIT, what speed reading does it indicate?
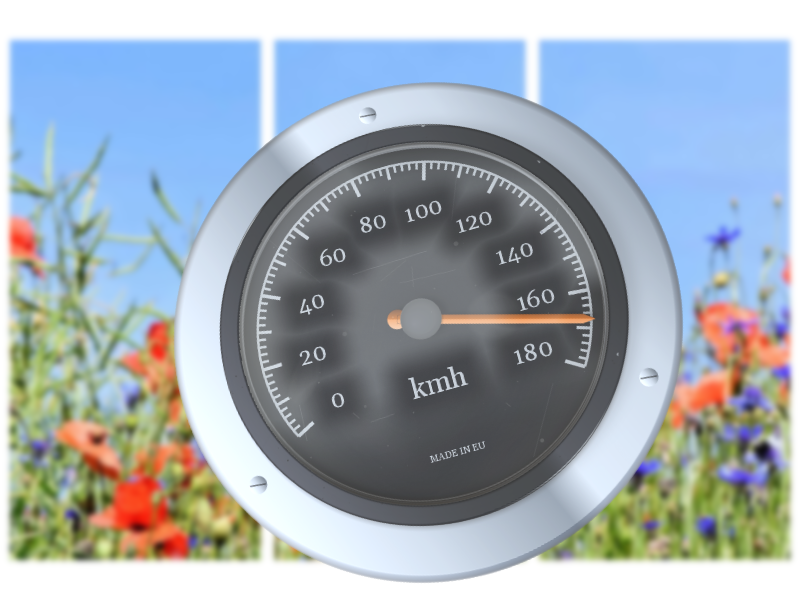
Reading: value=168 unit=km/h
